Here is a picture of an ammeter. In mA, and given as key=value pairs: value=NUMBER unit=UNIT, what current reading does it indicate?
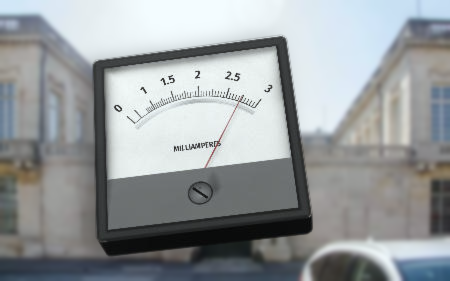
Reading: value=2.75 unit=mA
